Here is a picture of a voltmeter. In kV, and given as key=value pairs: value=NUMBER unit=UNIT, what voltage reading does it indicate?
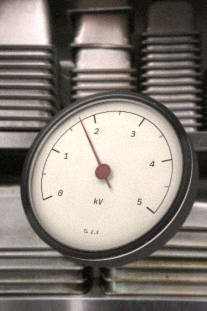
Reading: value=1.75 unit=kV
